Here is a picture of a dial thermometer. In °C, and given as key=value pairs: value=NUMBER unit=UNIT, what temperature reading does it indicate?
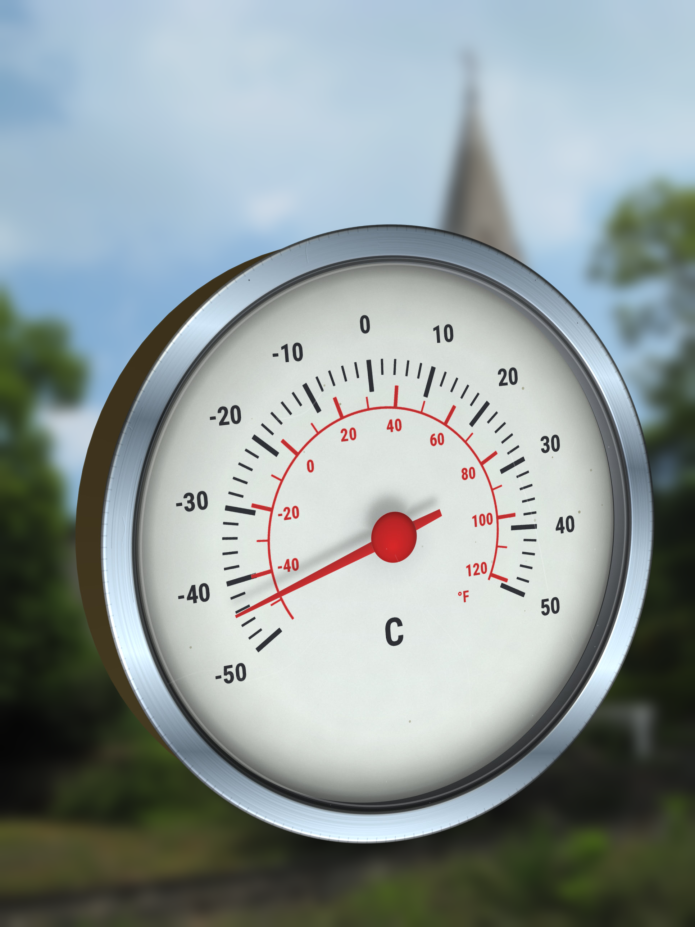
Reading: value=-44 unit=°C
